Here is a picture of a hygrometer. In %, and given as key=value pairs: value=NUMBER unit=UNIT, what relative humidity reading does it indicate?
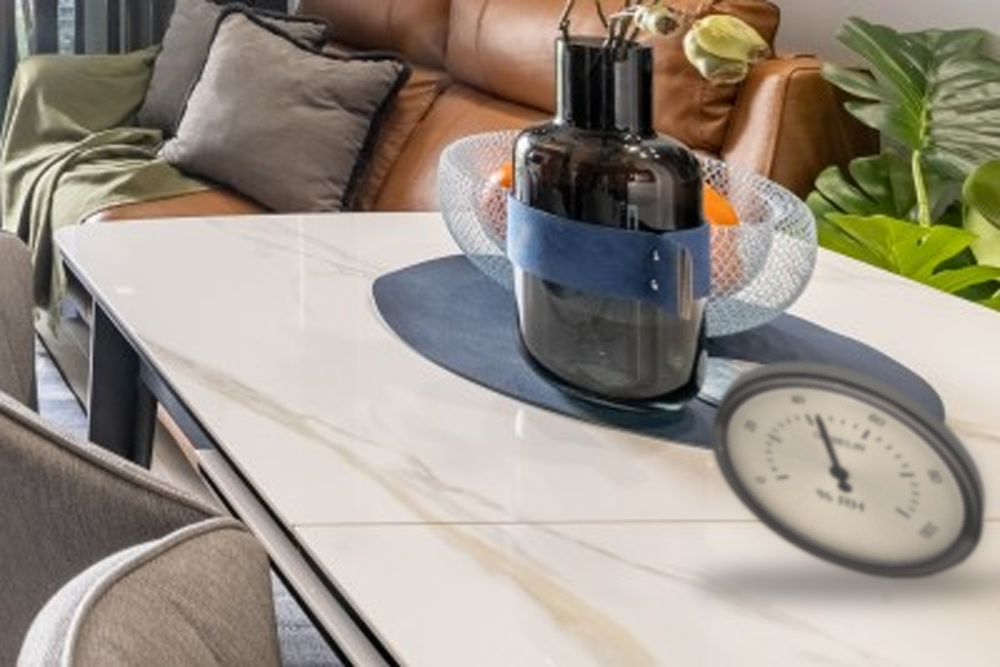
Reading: value=44 unit=%
